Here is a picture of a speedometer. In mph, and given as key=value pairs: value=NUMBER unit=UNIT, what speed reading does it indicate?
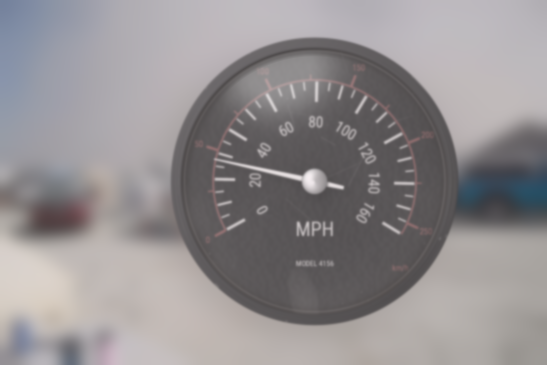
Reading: value=27.5 unit=mph
